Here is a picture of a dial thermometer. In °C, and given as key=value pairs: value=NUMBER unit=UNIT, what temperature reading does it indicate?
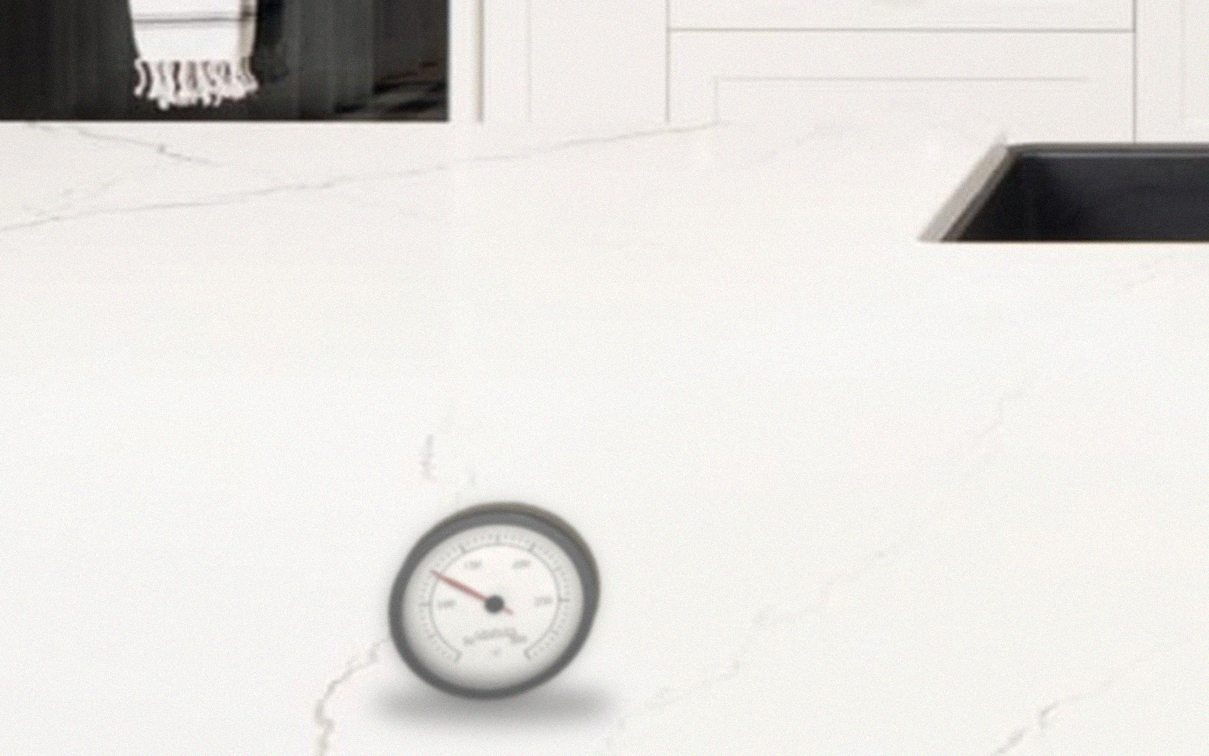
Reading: value=125 unit=°C
